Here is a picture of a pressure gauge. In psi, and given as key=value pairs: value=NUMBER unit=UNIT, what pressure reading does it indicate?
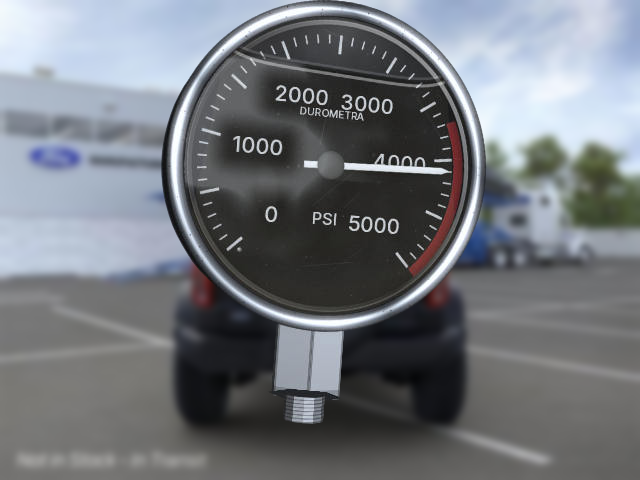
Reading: value=4100 unit=psi
